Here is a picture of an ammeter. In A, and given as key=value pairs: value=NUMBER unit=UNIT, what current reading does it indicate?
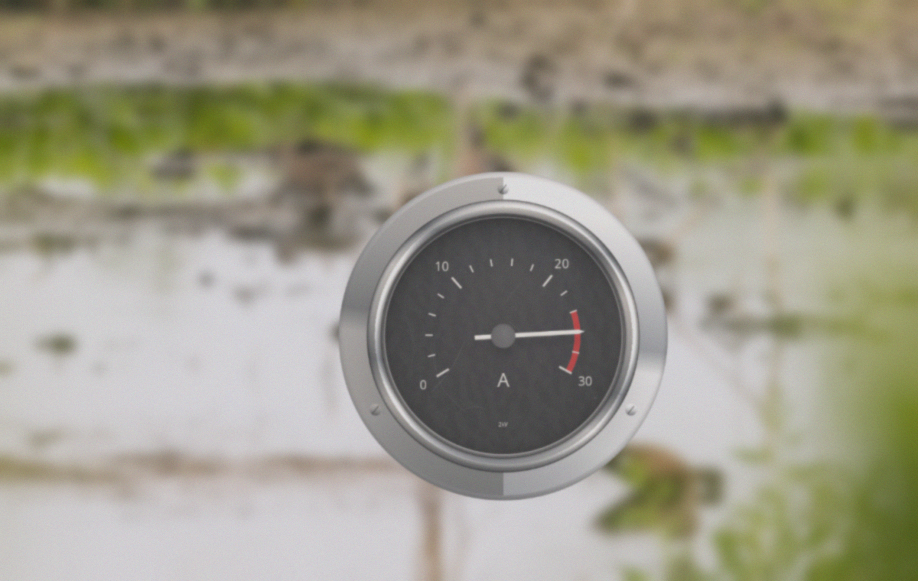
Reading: value=26 unit=A
